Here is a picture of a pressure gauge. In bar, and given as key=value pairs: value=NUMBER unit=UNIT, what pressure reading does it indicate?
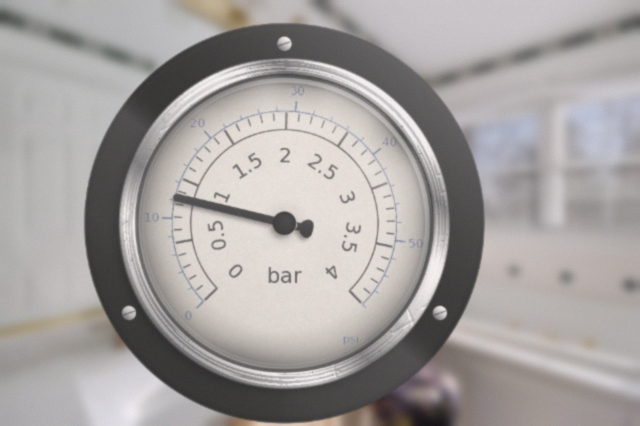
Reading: value=0.85 unit=bar
